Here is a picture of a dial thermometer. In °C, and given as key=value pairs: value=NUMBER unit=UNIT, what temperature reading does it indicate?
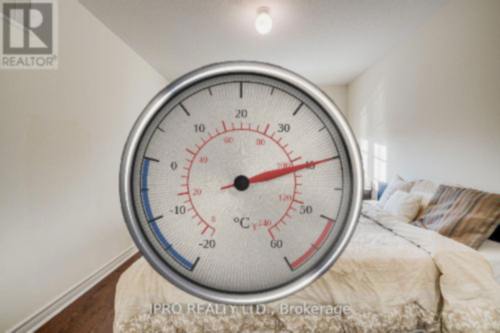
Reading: value=40 unit=°C
